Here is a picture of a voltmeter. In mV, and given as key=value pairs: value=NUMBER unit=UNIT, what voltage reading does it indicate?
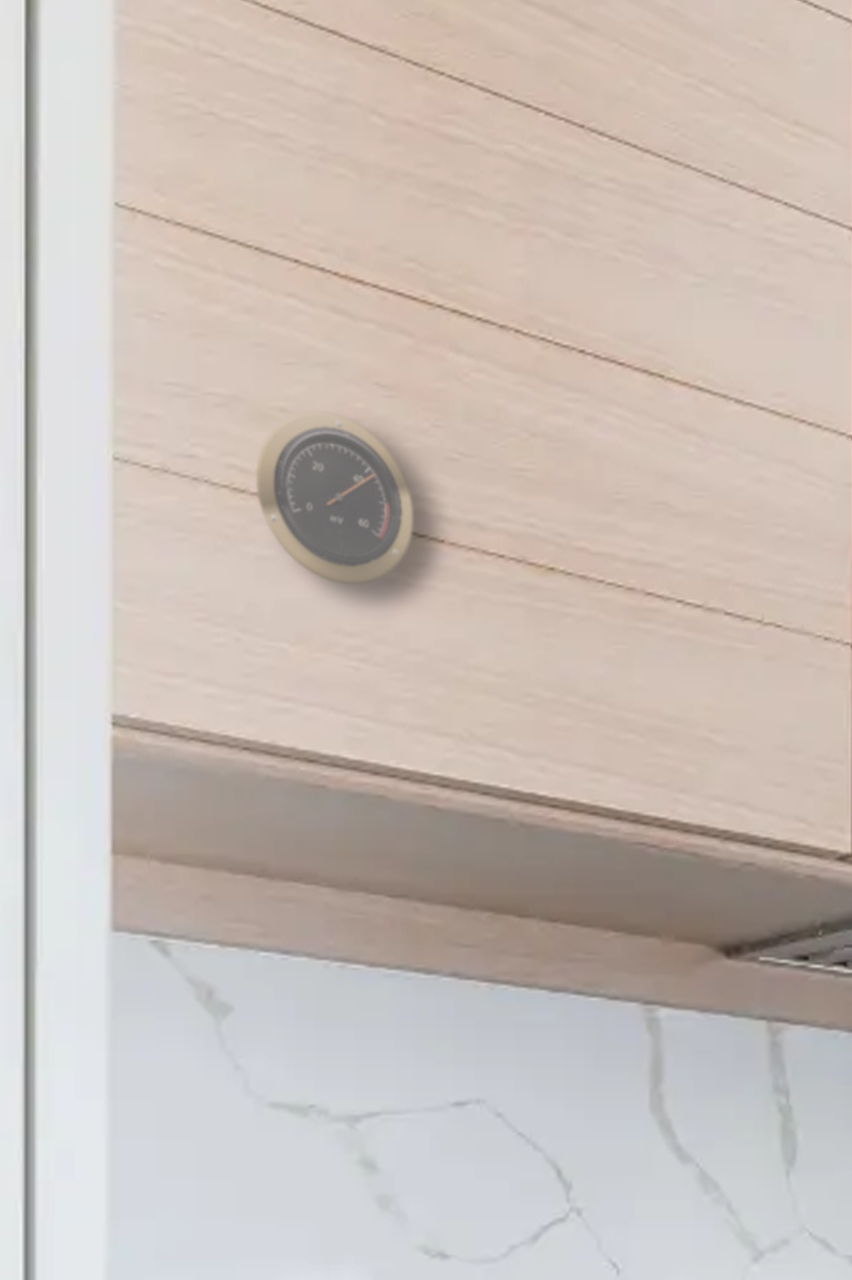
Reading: value=42 unit=mV
